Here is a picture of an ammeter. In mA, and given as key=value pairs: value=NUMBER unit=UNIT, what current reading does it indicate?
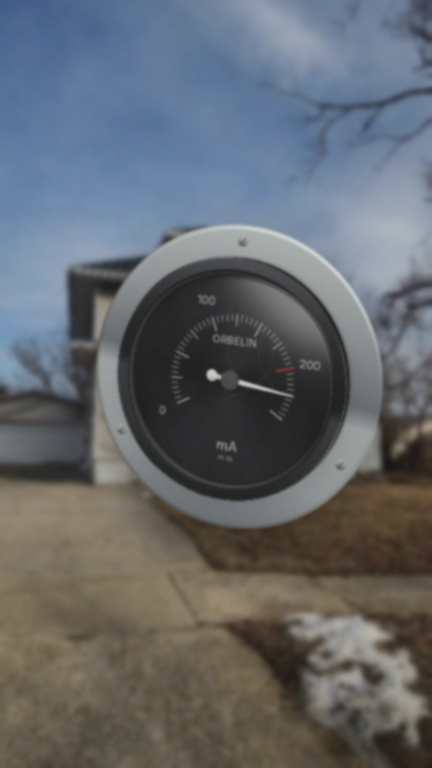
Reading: value=225 unit=mA
